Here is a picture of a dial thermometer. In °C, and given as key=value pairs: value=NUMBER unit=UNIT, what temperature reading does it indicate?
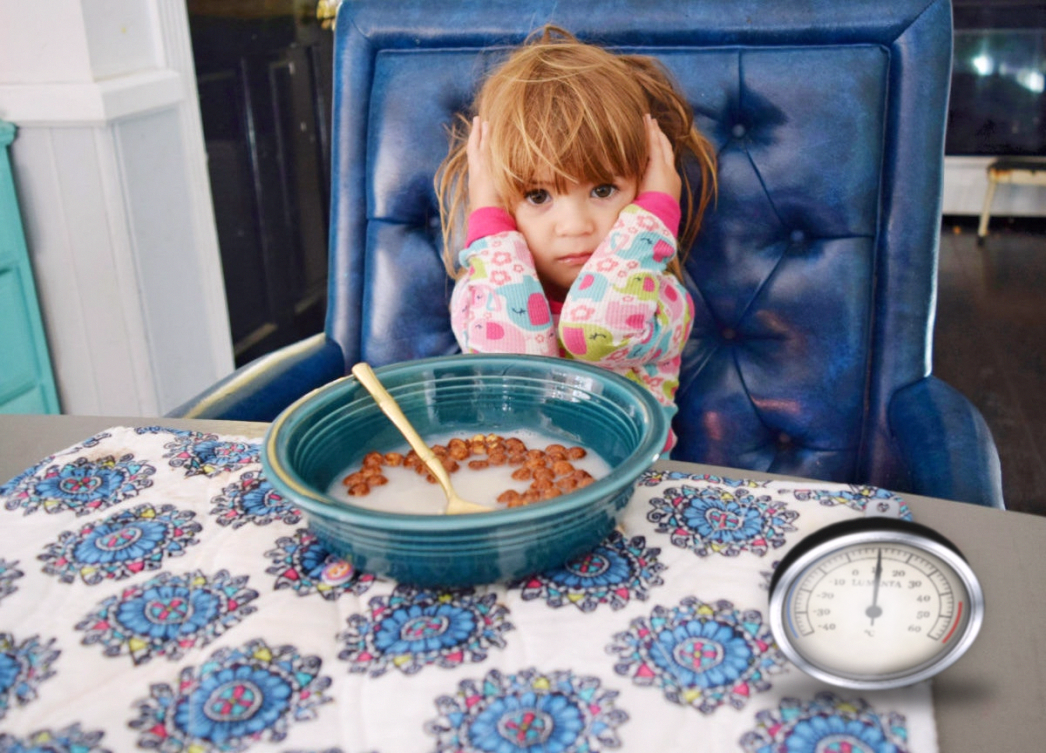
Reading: value=10 unit=°C
